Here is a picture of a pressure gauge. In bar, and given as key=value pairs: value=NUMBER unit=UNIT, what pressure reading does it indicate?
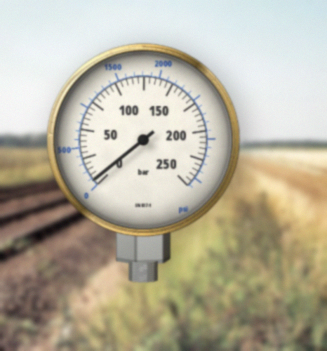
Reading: value=5 unit=bar
